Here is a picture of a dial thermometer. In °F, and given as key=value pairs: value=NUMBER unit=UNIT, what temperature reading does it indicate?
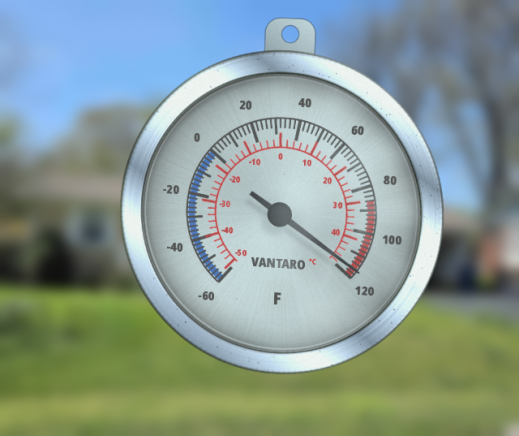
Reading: value=116 unit=°F
